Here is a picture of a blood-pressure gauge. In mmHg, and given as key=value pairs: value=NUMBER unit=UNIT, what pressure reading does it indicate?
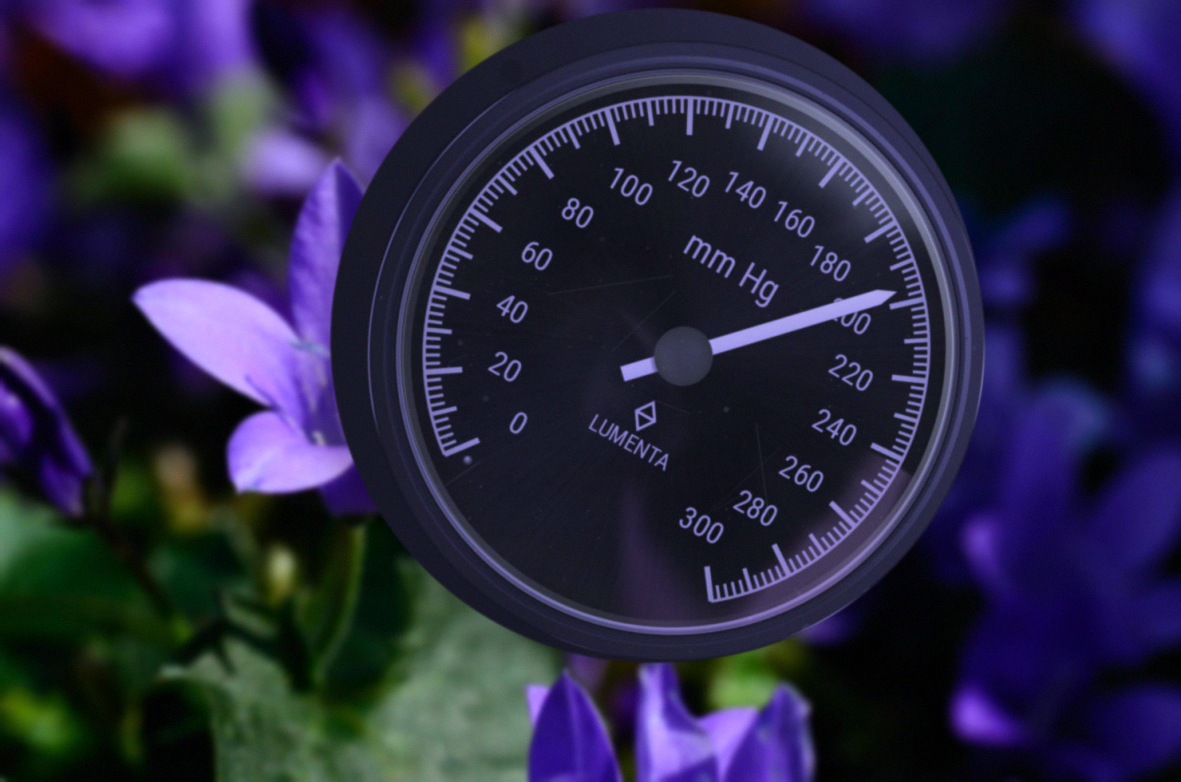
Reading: value=196 unit=mmHg
